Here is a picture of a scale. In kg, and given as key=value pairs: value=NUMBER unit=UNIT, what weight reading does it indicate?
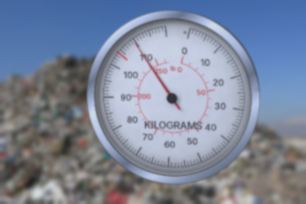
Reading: value=110 unit=kg
